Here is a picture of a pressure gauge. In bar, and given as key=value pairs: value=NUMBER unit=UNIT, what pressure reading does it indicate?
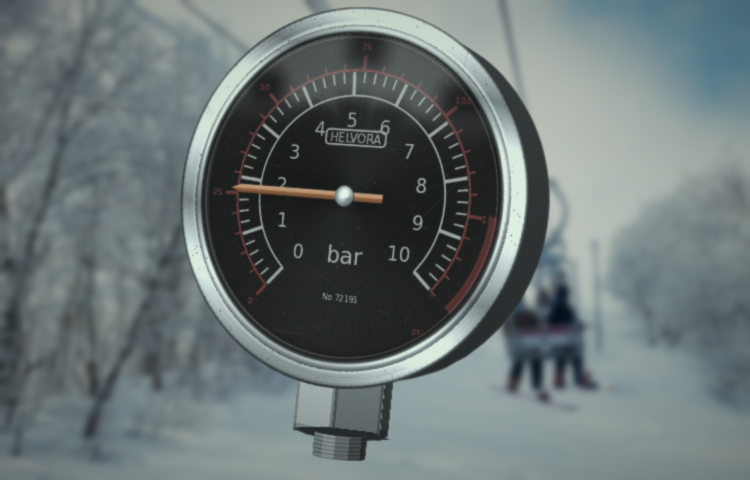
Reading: value=1.8 unit=bar
